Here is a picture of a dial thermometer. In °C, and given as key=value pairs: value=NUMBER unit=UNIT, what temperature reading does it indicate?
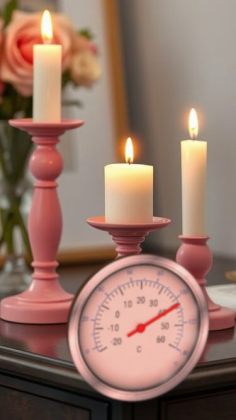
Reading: value=40 unit=°C
